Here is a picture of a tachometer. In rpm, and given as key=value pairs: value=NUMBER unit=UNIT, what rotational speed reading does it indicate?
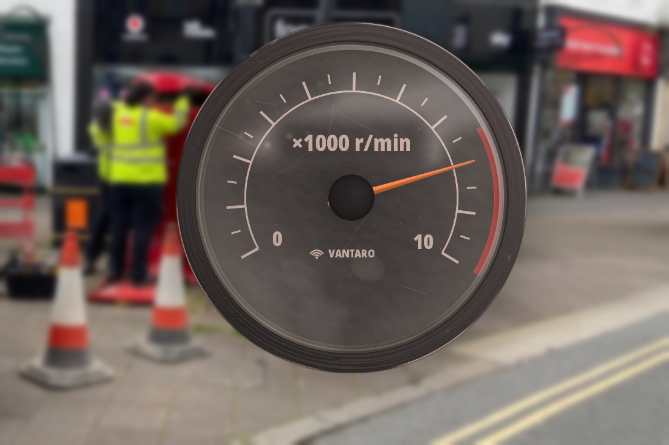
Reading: value=8000 unit=rpm
